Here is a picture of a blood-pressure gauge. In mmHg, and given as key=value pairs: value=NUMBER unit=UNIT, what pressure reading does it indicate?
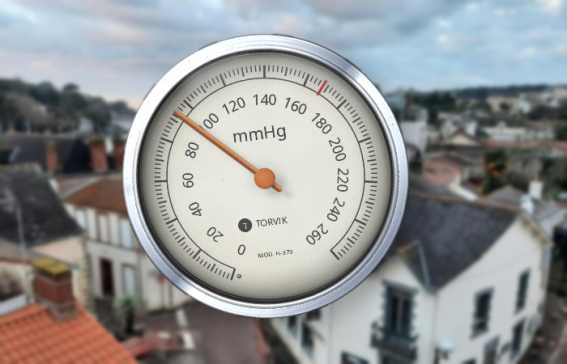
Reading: value=94 unit=mmHg
